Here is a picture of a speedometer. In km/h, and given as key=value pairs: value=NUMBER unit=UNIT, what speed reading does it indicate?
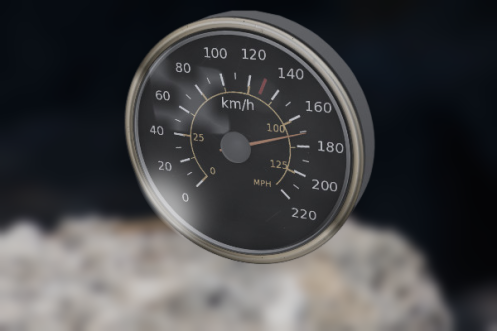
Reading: value=170 unit=km/h
